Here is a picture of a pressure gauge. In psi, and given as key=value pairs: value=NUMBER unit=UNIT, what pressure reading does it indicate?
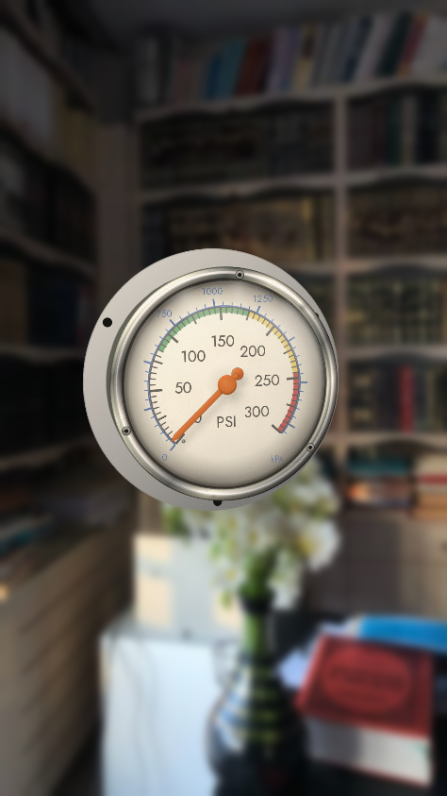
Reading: value=5 unit=psi
